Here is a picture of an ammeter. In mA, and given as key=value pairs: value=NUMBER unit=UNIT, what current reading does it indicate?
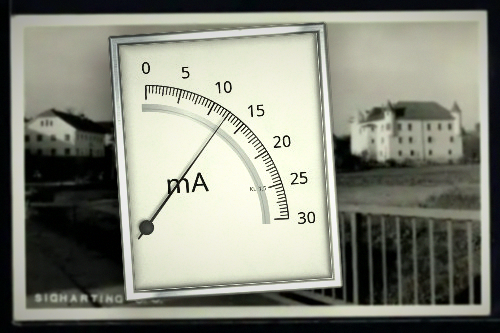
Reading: value=12.5 unit=mA
